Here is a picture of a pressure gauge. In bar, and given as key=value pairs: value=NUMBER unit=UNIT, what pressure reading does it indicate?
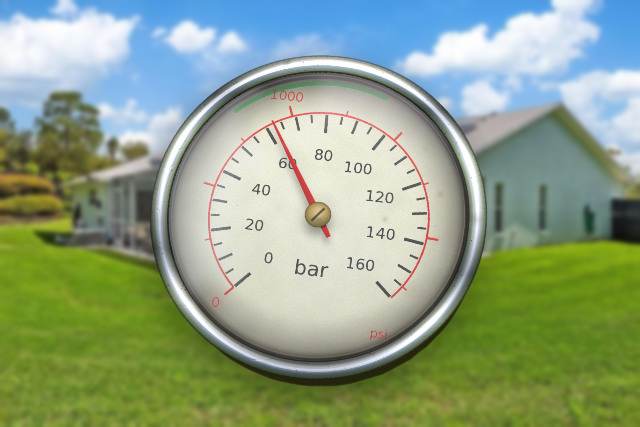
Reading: value=62.5 unit=bar
